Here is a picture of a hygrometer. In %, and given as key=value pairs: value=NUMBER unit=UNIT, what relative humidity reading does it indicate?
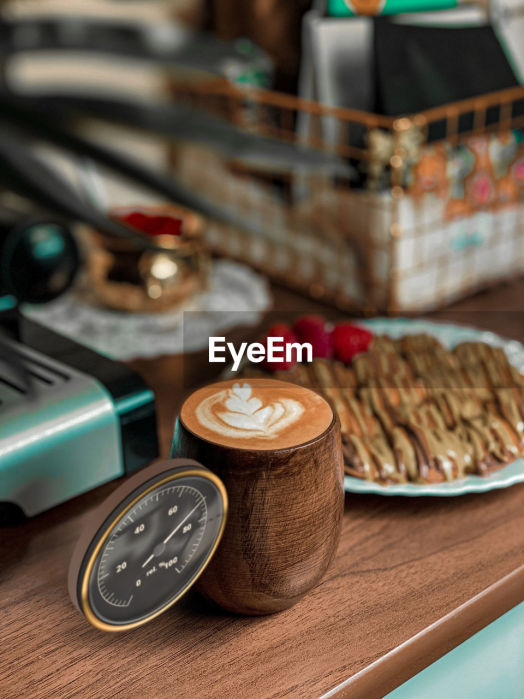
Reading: value=70 unit=%
